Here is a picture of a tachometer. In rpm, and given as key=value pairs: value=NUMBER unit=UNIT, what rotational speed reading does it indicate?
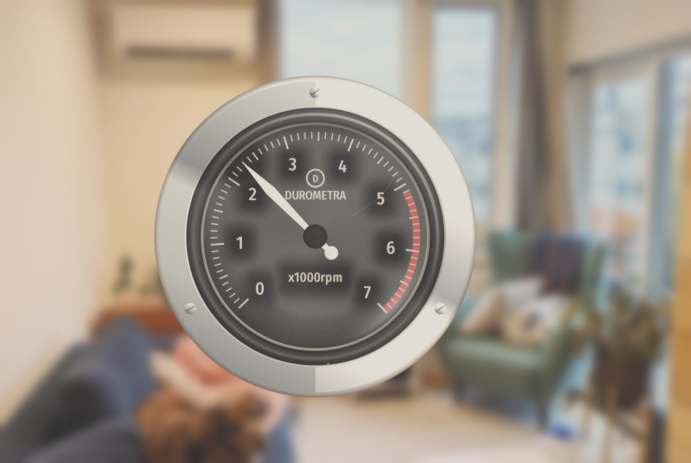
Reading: value=2300 unit=rpm
